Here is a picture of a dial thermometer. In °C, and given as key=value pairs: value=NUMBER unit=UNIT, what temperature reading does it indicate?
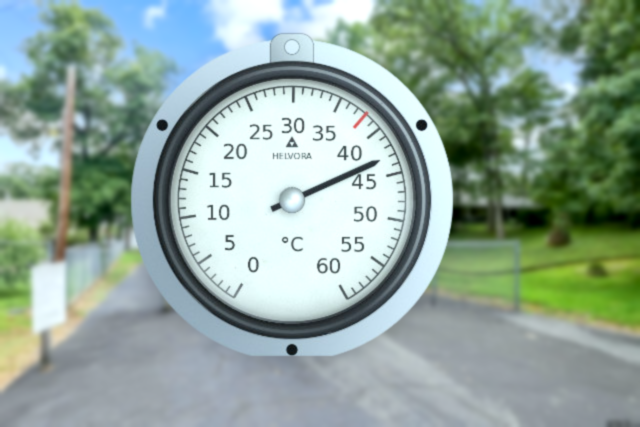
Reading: value=43 unit=°C
